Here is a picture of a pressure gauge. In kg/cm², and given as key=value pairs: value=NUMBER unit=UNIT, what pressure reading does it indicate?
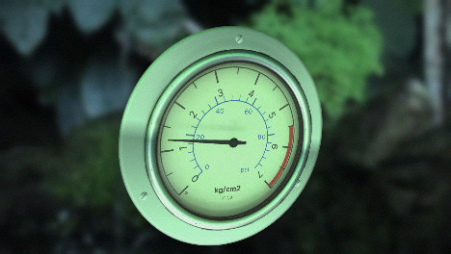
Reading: value=1.25 unit=kg/cm²
